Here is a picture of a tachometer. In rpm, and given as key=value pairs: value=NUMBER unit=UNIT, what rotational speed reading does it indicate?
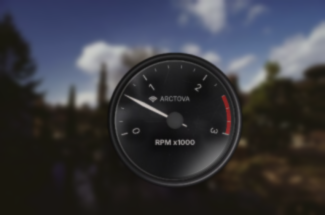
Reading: value=600 unit=rpm
